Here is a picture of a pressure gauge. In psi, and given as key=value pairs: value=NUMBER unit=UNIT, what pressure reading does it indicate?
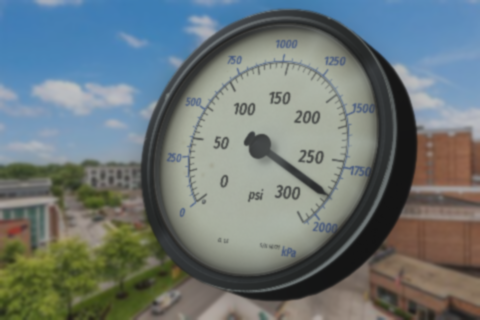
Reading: value=275 unit=psi
